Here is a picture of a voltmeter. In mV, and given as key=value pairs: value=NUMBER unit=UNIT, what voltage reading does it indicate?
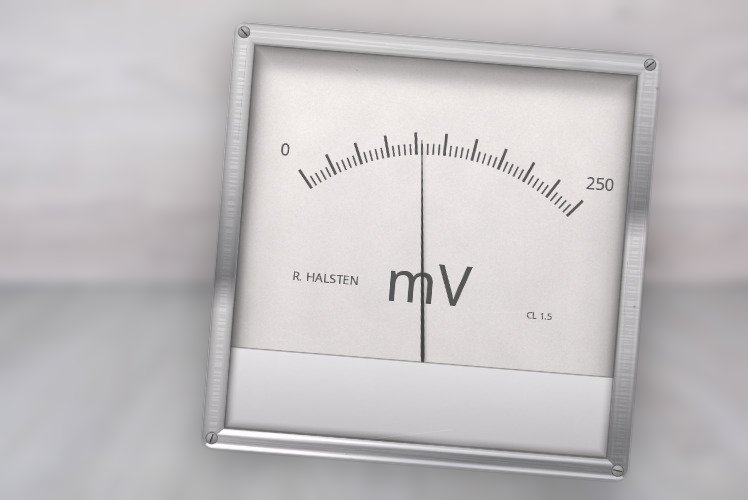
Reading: value=105 unit=mV
